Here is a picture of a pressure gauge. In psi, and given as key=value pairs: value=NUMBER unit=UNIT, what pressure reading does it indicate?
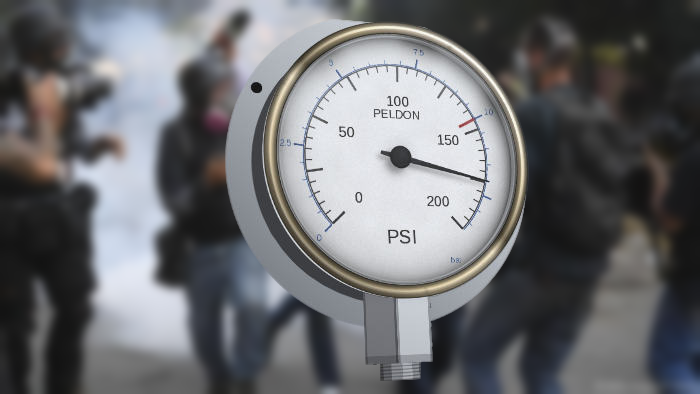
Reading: value=175 unit=psi
